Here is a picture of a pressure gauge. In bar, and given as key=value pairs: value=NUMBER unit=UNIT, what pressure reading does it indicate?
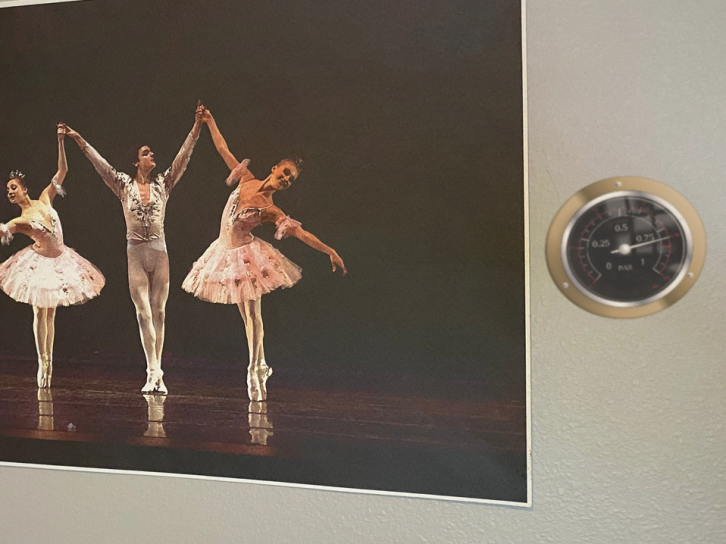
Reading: value=0.8 unit=bar
